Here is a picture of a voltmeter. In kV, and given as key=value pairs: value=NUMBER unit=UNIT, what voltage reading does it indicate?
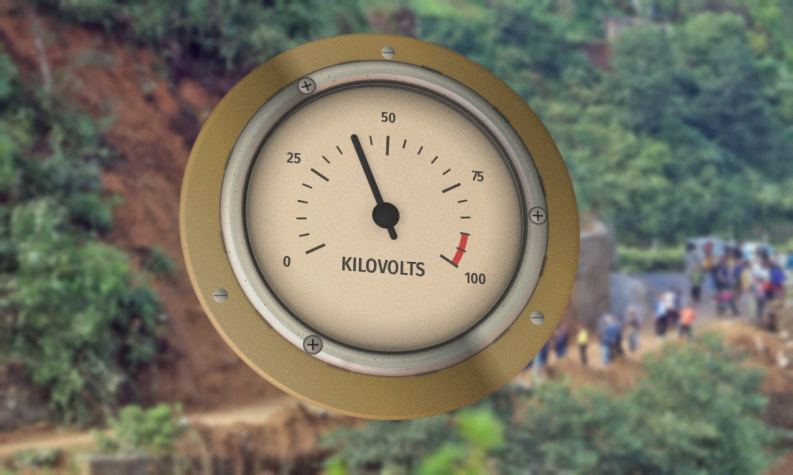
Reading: value=40 unit=kV
